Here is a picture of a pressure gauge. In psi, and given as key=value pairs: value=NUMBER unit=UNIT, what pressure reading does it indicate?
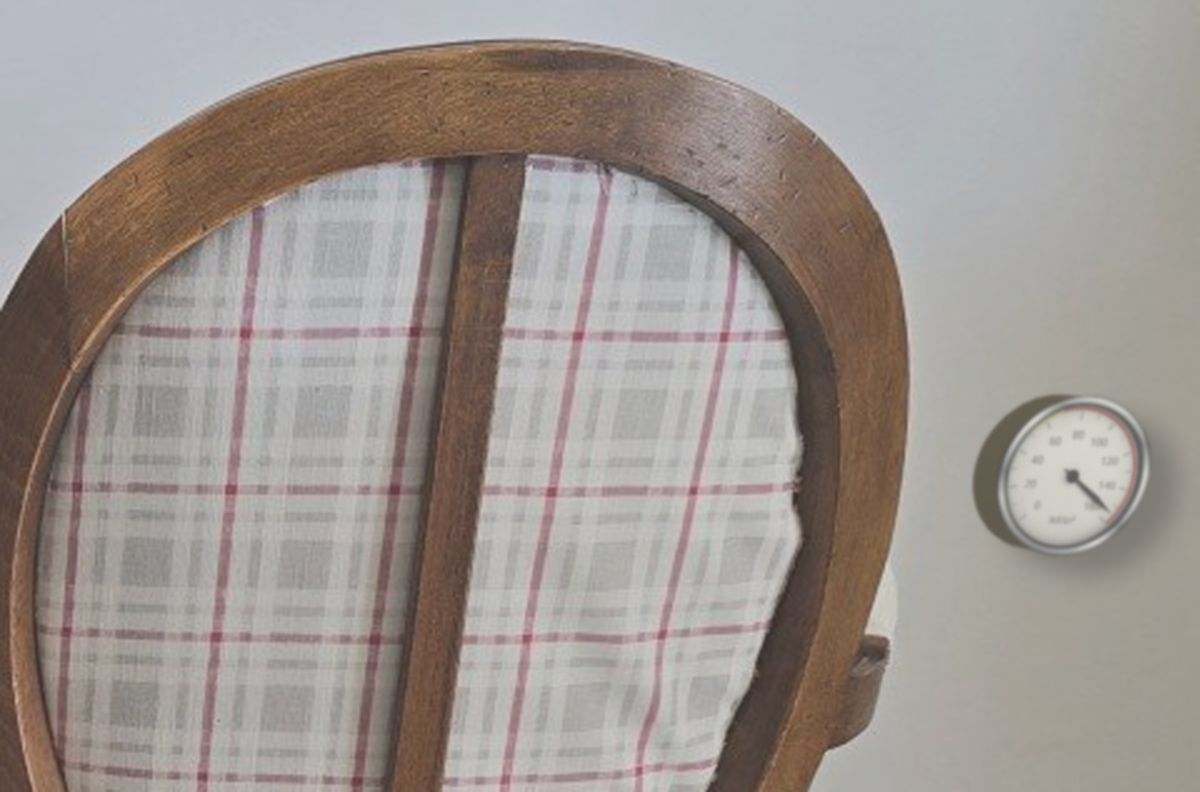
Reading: value=155 unit=psi
